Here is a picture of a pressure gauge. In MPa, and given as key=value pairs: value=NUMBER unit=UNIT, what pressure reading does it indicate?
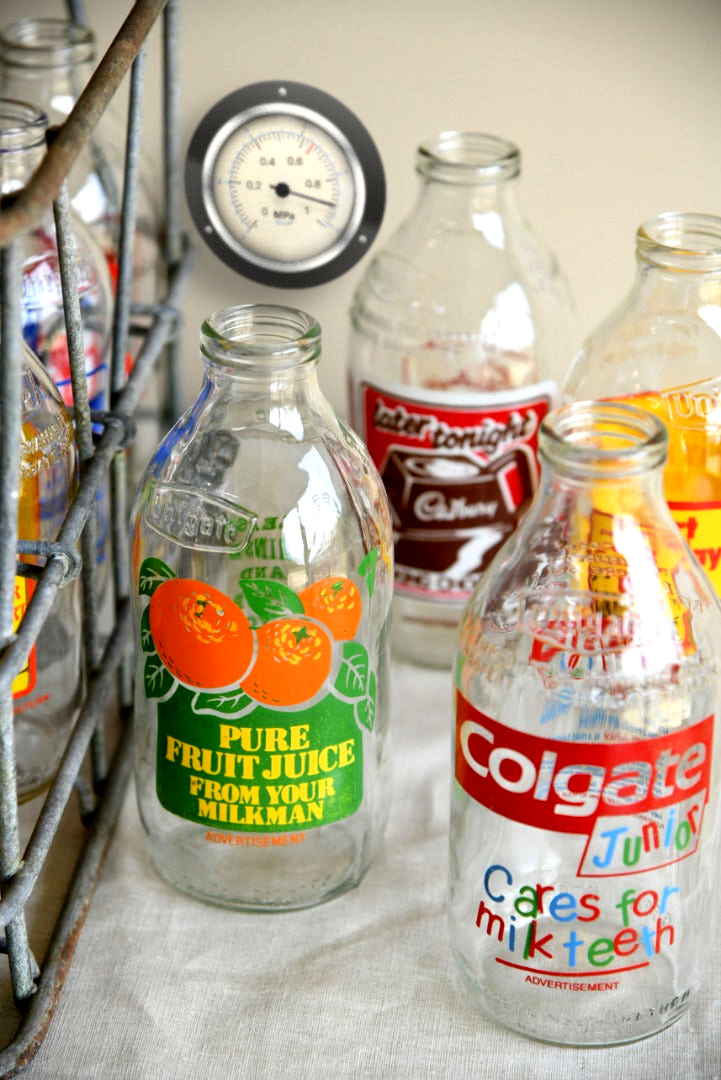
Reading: value=0.9 unit=MPa
